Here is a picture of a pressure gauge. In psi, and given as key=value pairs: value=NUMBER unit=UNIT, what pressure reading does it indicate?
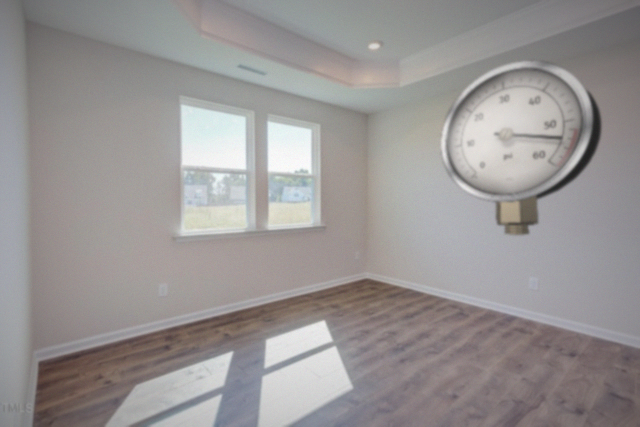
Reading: value=54 unit=psi
